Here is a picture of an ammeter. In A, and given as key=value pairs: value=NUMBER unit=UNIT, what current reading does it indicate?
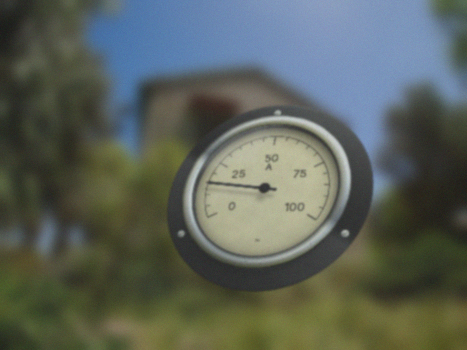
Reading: value=15 unit=A
